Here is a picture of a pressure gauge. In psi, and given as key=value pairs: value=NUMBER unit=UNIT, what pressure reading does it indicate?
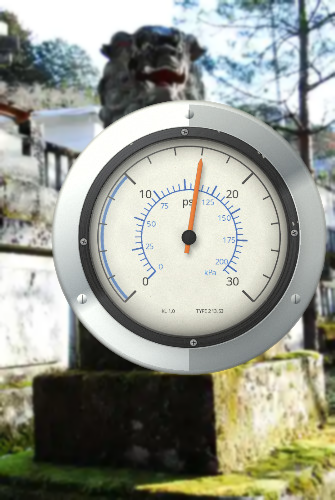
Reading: value=16 unit=psi
